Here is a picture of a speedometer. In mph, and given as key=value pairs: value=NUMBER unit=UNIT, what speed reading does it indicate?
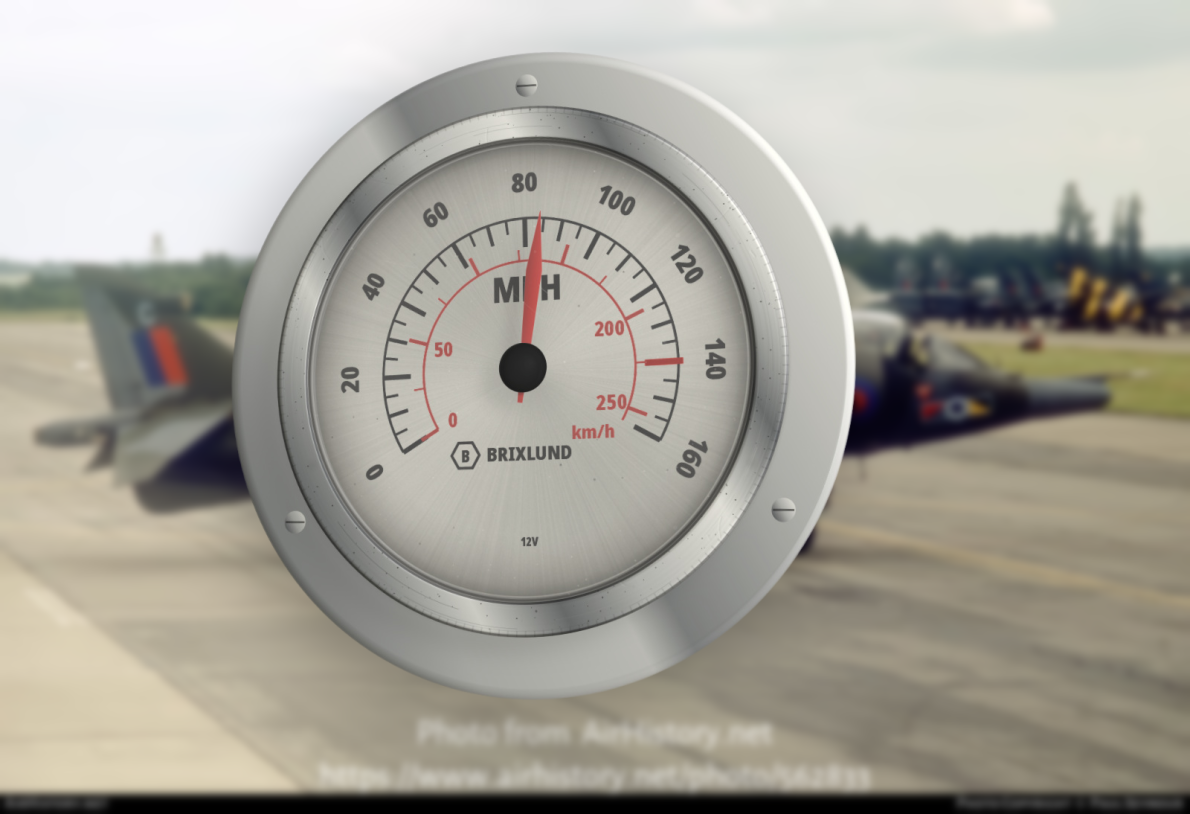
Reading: value=85 unit=mph
